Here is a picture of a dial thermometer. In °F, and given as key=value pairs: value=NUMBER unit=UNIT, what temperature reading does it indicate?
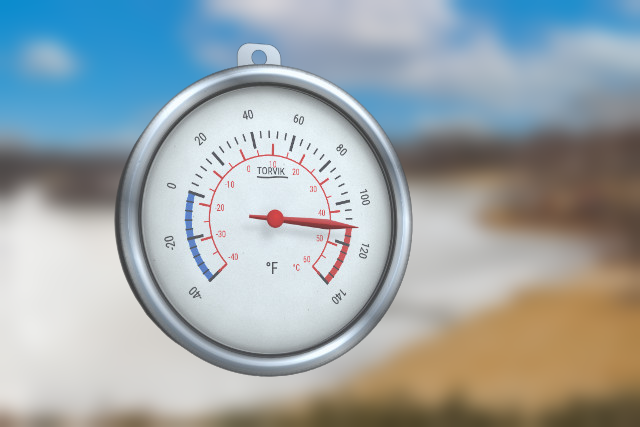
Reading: value=112 unit=°F
